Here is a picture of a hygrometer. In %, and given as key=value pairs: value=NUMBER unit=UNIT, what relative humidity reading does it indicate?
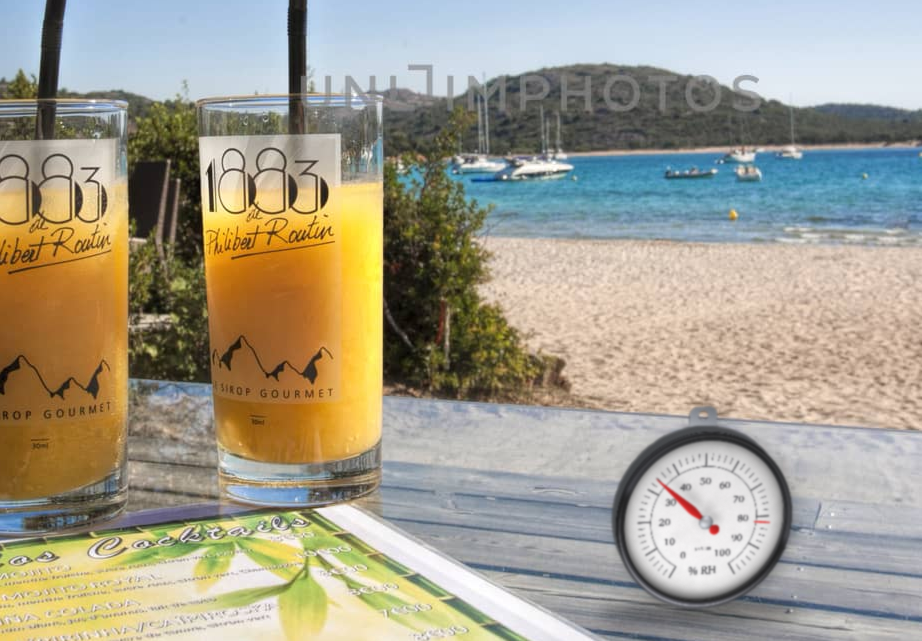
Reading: value=34 unit=%
